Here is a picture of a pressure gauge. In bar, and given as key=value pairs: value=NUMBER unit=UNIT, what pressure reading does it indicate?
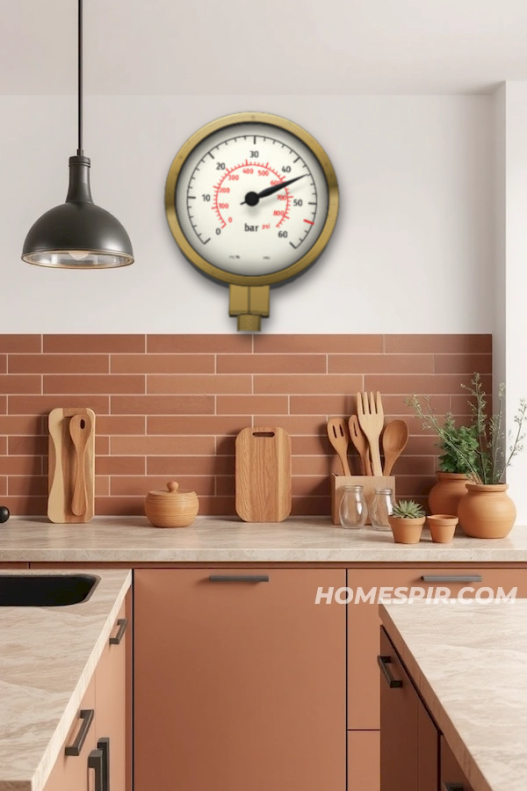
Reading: value=44 unit=bar
